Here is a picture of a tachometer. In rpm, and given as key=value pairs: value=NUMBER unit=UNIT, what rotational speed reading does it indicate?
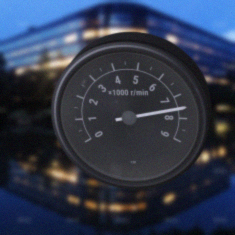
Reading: value=7500 unit=rpm
